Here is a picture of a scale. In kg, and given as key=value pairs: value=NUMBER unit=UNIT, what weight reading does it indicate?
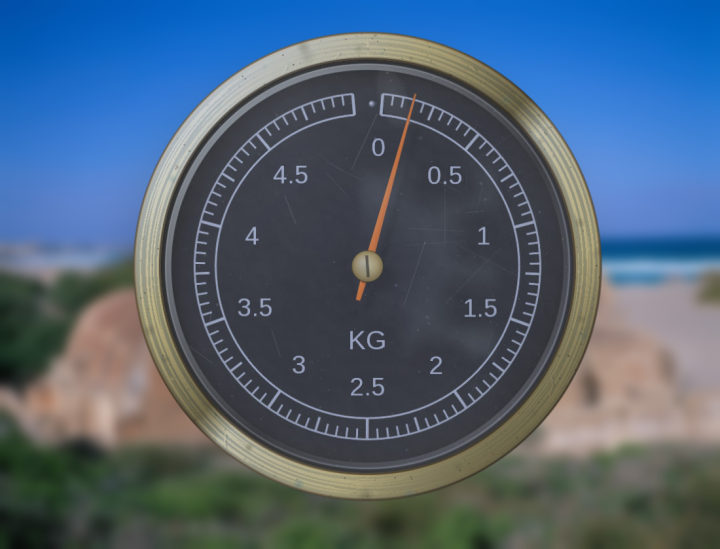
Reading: value=0.15 unit=kg
